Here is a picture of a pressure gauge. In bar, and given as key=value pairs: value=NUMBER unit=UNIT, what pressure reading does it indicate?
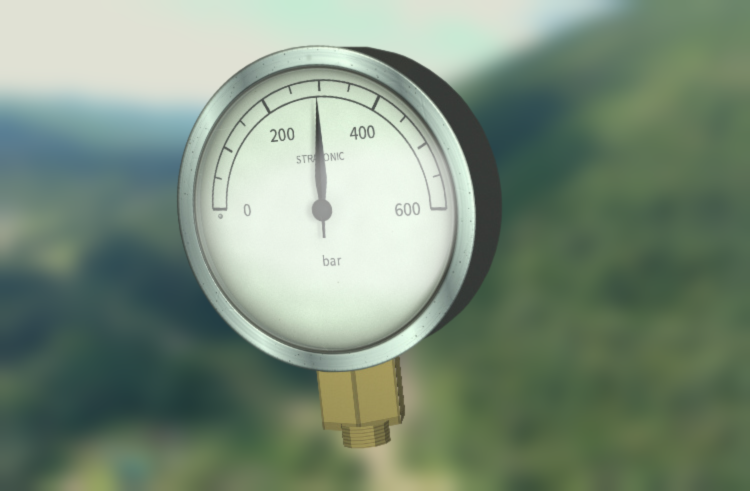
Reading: value=300 unit=bar
